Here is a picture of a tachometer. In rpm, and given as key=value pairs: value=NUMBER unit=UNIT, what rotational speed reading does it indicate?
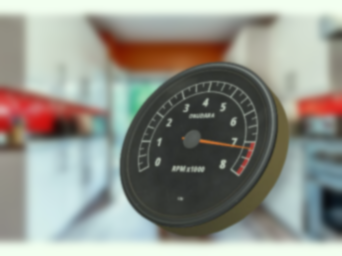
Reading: value=7250 unit=rpm
